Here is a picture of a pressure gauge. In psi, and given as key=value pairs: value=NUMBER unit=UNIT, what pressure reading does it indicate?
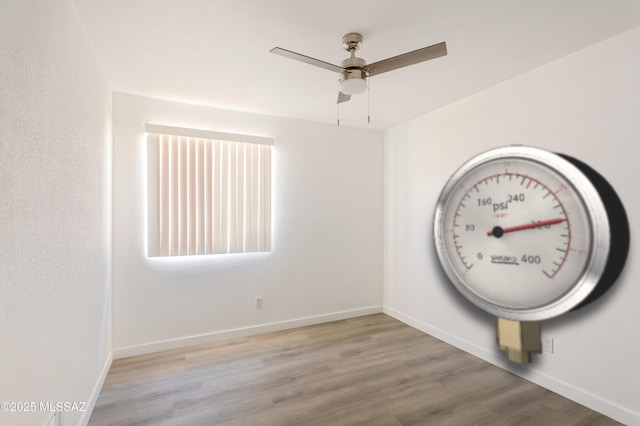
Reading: value=320 unit=psi
